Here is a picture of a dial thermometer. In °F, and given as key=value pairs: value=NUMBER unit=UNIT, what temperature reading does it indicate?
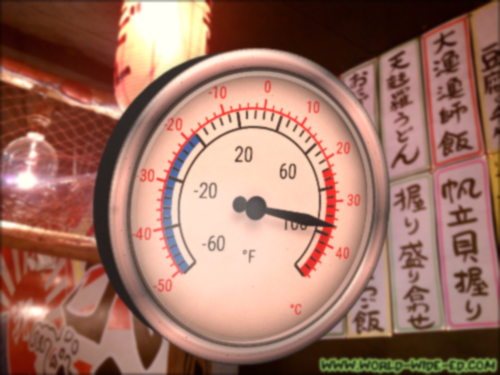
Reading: value=96 unit=°F
